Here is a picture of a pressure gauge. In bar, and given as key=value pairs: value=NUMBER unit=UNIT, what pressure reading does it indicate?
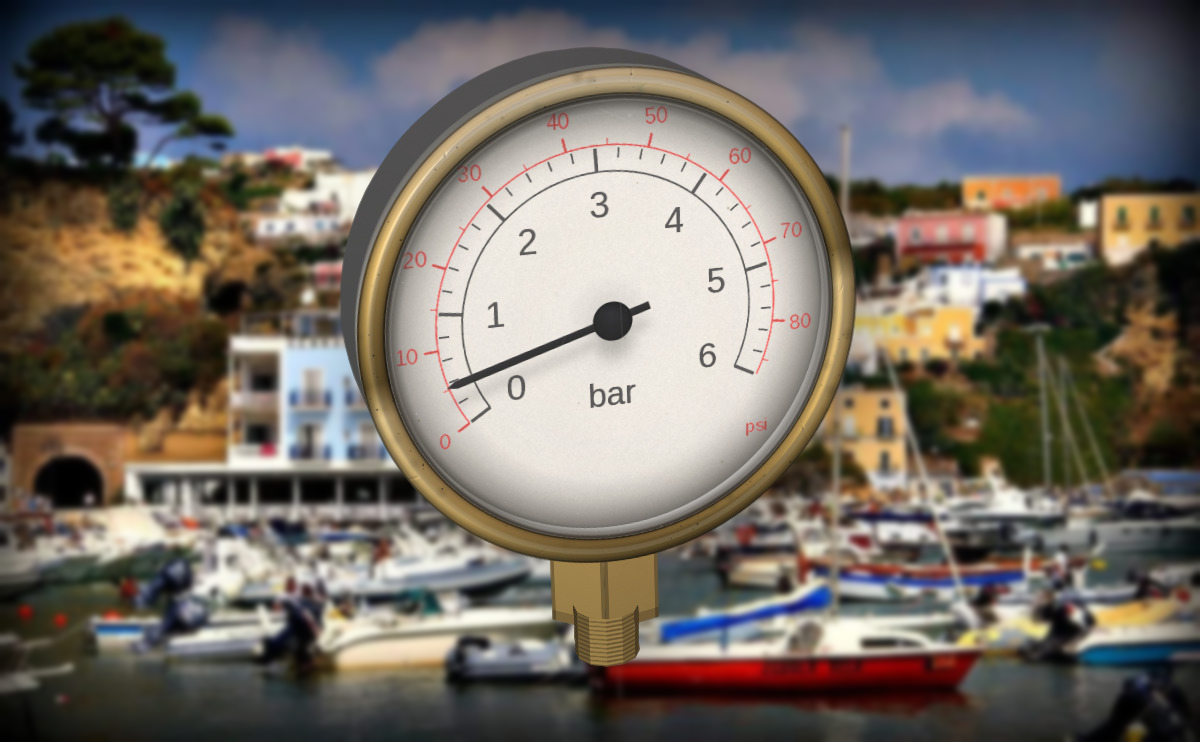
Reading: value=0.4 unit=bar
